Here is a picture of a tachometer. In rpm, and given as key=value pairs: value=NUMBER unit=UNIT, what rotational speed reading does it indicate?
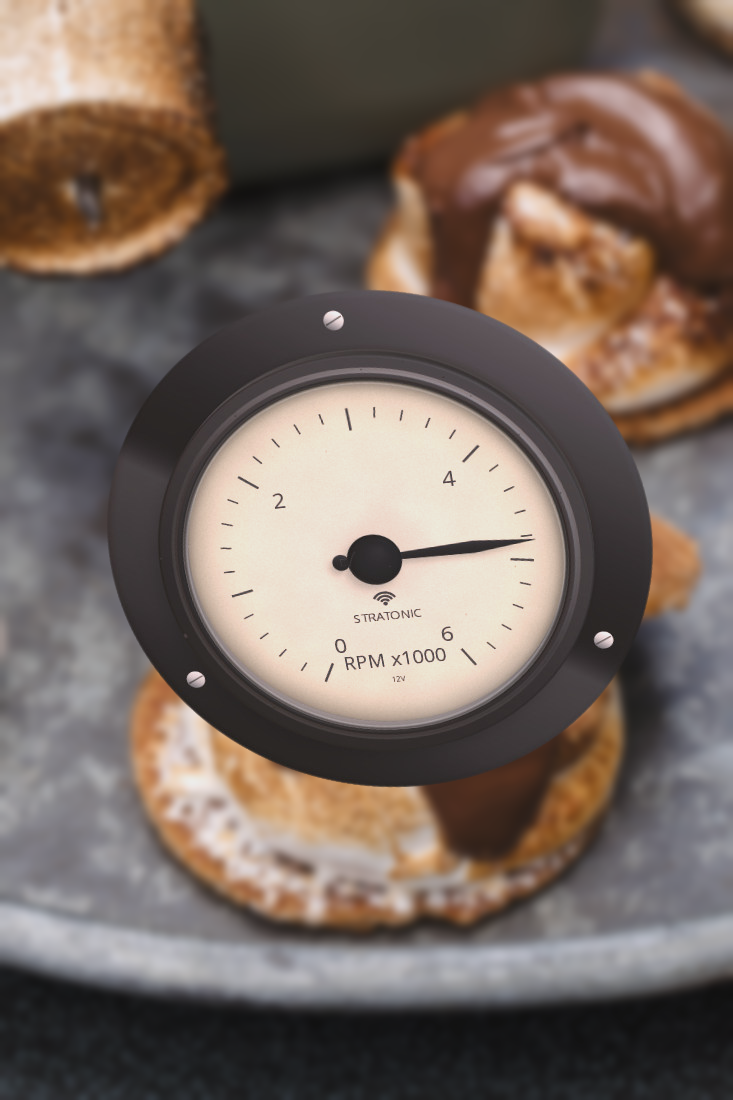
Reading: value=4800 unit=rpm
